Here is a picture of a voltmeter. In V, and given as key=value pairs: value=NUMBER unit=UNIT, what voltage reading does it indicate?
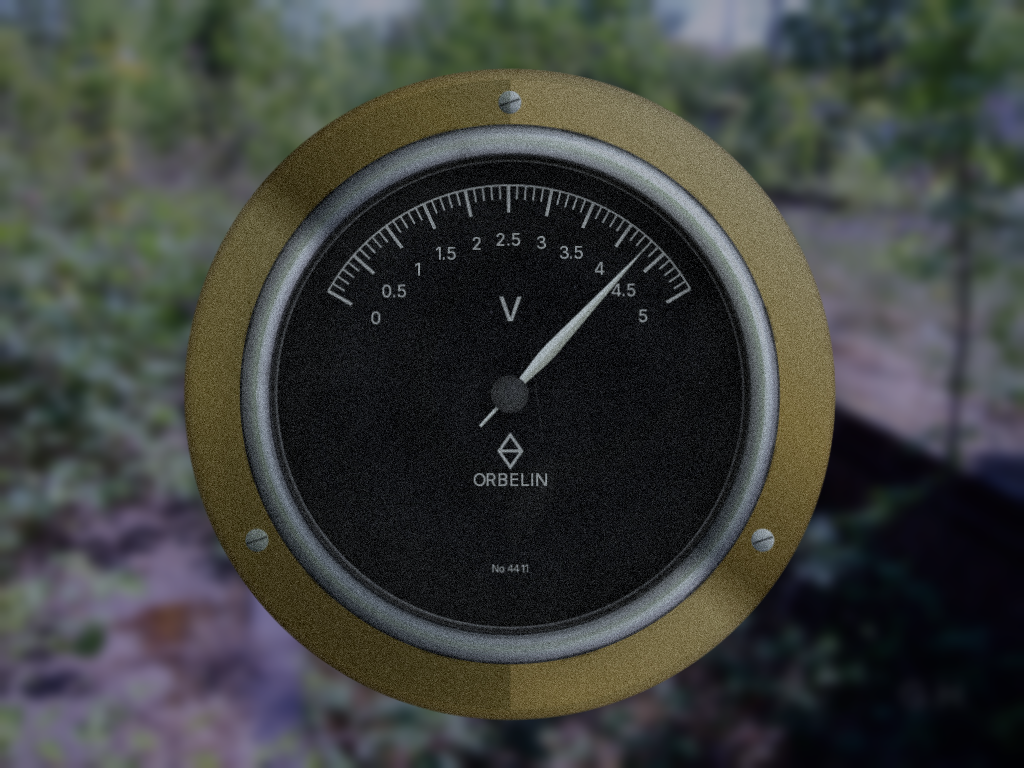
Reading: value=4.3 unit=V
